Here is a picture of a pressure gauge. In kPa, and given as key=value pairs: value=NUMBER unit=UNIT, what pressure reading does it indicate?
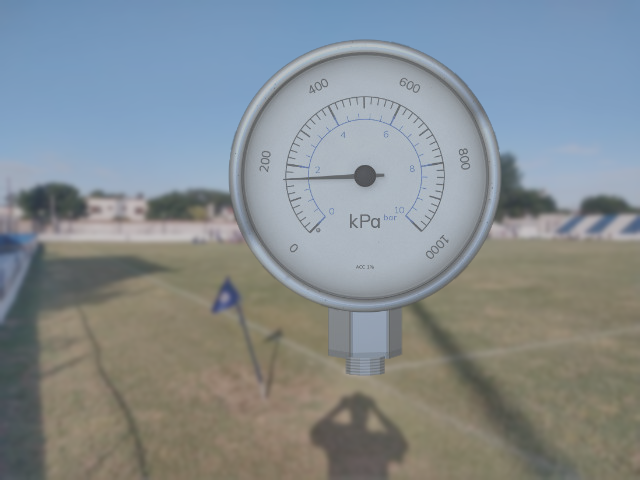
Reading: value=160 unit=kPa
